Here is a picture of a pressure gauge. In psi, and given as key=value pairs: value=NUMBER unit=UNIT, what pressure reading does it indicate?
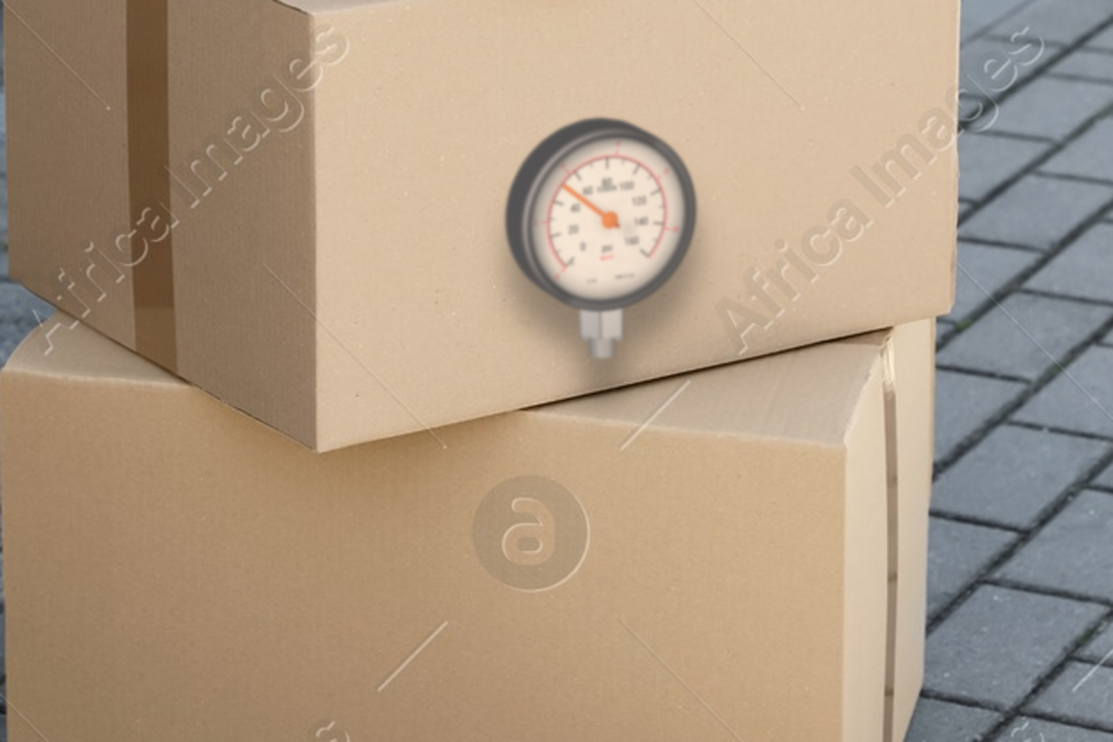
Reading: value=50 unit=psi
